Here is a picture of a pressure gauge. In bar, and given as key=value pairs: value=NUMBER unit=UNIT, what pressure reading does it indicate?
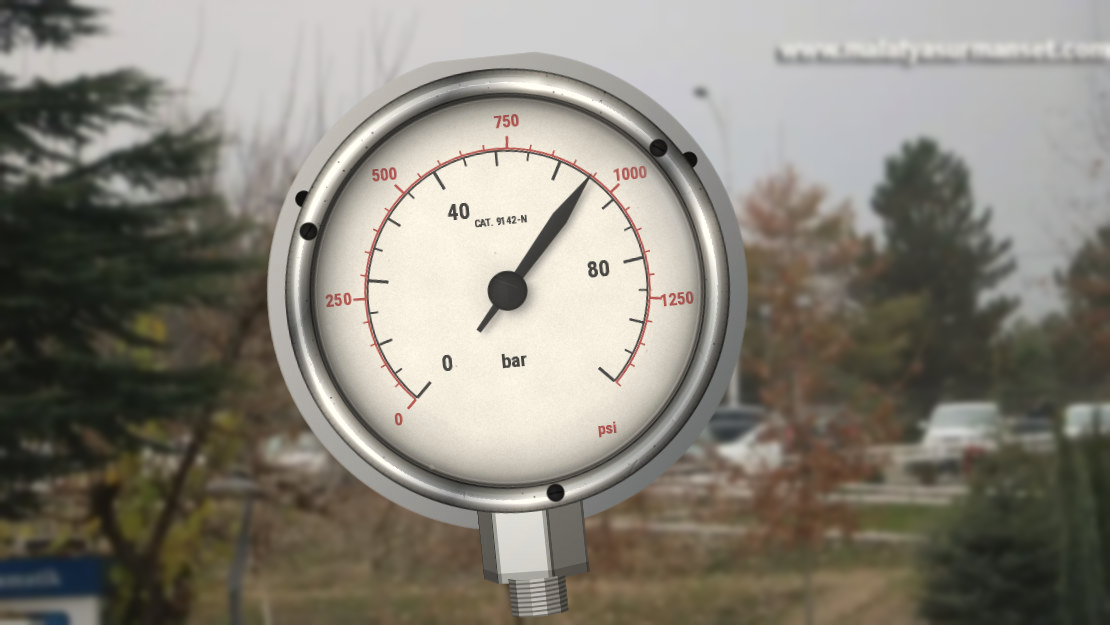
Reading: value=65 unit=bar
